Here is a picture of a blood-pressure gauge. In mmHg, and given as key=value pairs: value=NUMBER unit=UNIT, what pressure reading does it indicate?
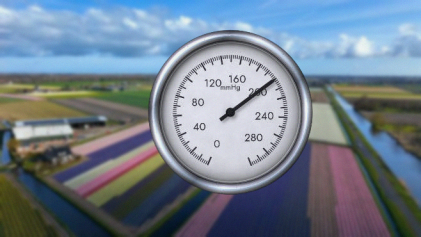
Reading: value=200 unit=mmHg
